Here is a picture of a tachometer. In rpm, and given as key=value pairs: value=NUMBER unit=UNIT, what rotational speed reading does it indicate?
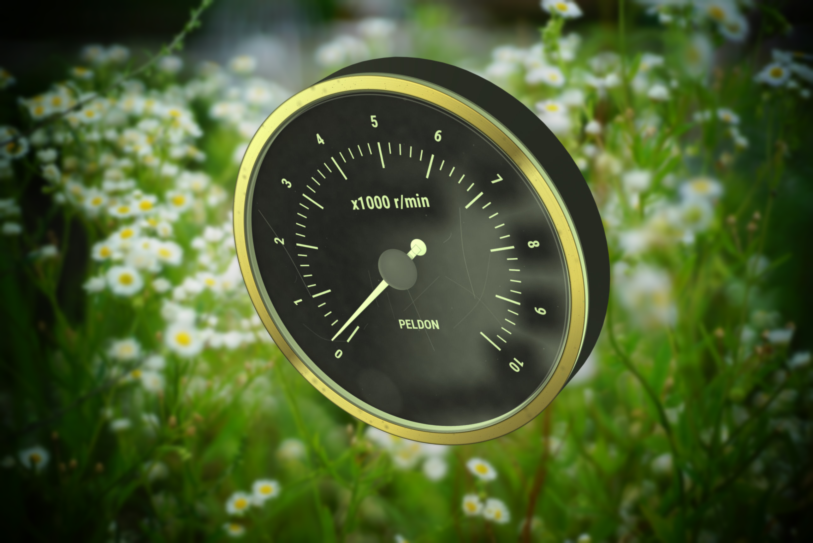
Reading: value=200 unit=rpm
